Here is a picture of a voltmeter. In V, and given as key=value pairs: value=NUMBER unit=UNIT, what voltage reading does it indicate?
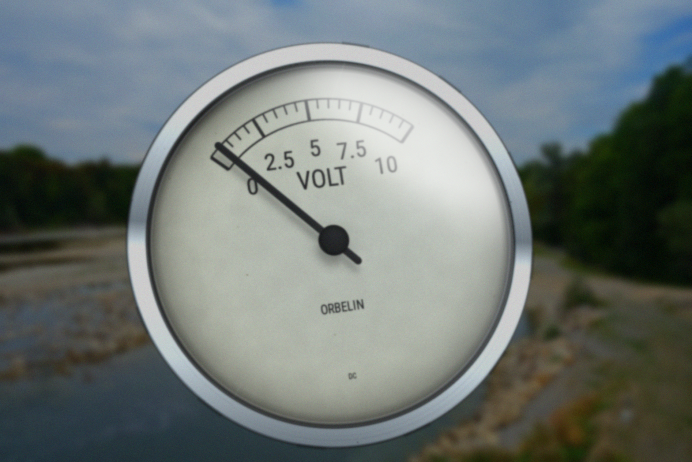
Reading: value=0.5 unit=V
